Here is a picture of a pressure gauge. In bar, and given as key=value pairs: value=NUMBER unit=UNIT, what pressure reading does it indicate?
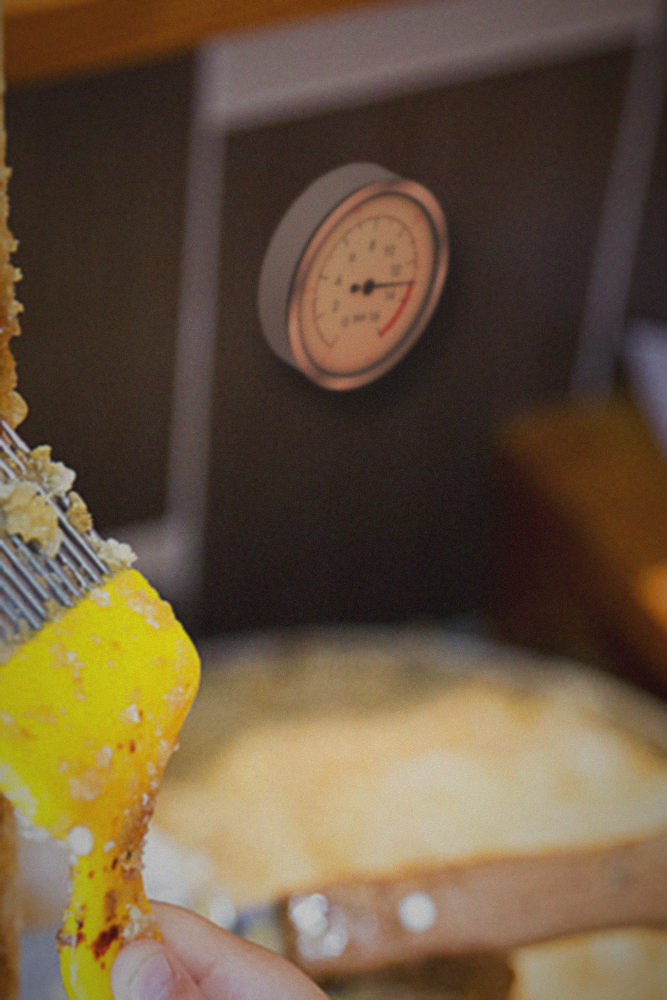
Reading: value=13 unit=bar
